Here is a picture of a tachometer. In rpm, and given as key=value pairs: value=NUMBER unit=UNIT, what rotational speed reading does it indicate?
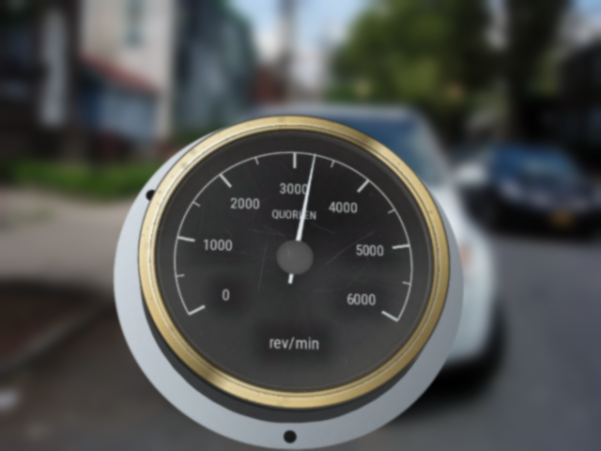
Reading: value=3250 unit=rpm
